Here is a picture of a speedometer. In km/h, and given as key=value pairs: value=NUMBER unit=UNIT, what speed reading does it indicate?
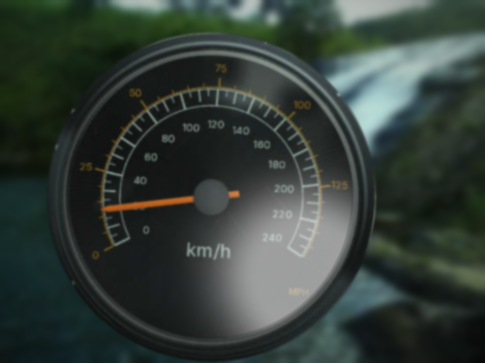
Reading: value=20 unit=km/h
